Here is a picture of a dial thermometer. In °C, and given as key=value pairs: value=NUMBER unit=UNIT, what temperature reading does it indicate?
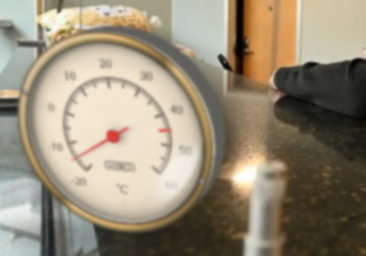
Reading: value=-15 unit=°C
